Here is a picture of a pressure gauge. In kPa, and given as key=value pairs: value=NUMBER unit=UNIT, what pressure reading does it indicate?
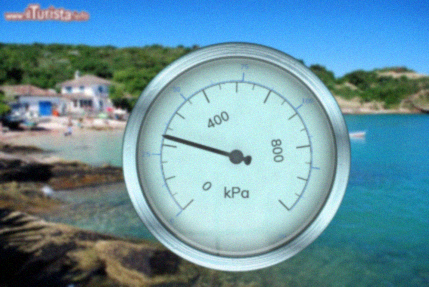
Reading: value=225 unit=kPa
